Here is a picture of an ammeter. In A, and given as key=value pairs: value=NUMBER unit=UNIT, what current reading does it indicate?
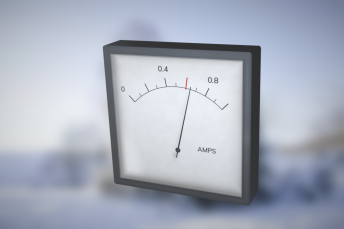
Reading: value=0.65 unit=A
